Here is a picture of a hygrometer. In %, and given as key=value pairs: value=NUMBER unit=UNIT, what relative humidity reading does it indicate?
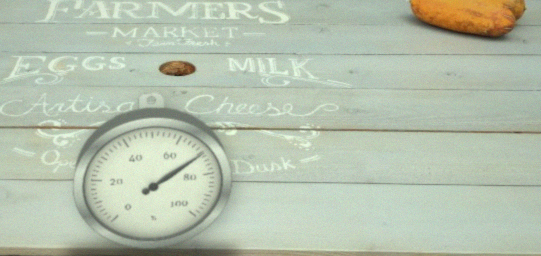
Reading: value=70 unit=%
